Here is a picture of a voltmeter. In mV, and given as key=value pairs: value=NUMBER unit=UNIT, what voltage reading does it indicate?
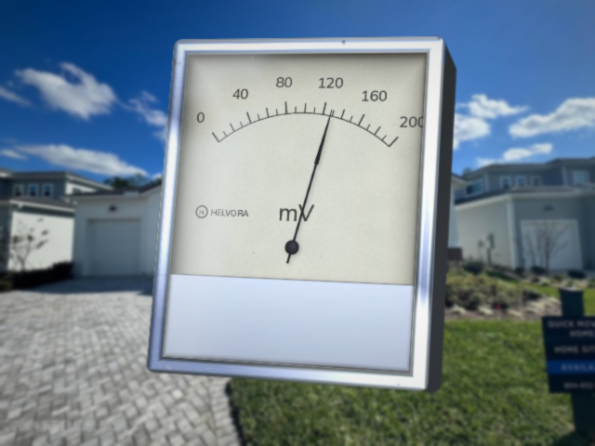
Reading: value=130 unit=mV
